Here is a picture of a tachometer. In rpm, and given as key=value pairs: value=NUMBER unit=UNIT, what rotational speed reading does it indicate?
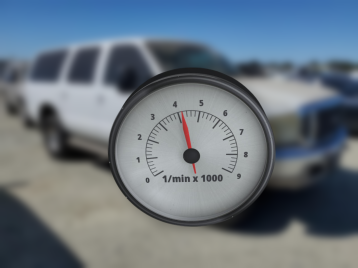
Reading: value=4200 unit=rpm
